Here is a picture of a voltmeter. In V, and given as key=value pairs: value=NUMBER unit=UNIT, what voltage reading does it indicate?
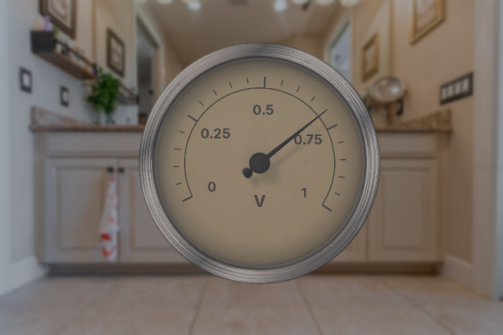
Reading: value=0.7 unit=V
